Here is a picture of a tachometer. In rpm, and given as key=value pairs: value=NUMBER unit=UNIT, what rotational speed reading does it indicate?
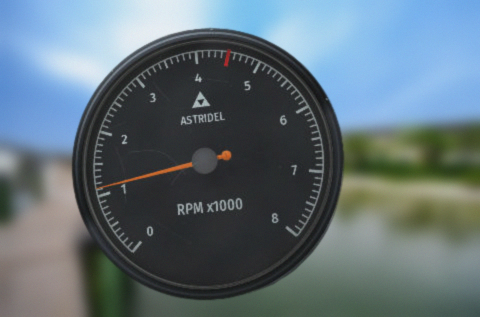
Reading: value=1100 unit=rpm
